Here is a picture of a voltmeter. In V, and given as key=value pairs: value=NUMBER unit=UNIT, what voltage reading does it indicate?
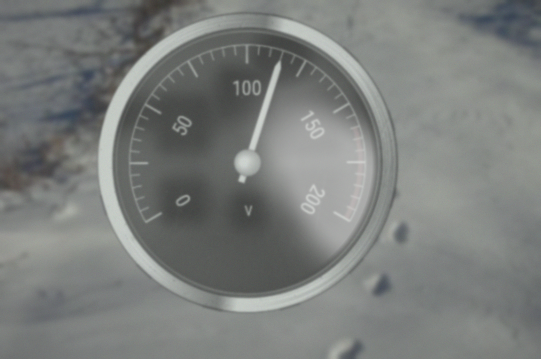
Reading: value=115 unit=V
